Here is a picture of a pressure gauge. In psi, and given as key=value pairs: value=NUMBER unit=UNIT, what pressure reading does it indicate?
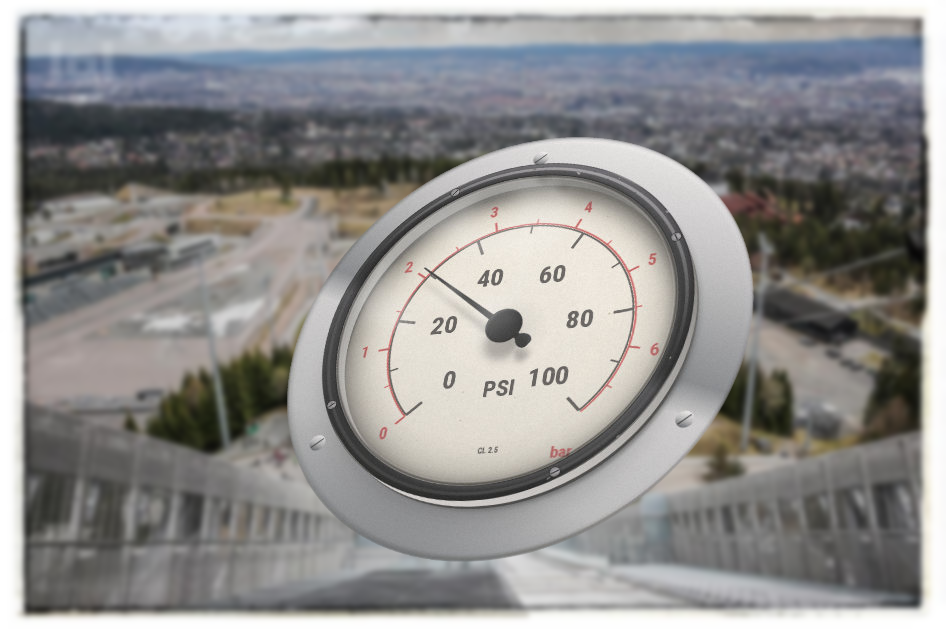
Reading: value=30 unit=psi
